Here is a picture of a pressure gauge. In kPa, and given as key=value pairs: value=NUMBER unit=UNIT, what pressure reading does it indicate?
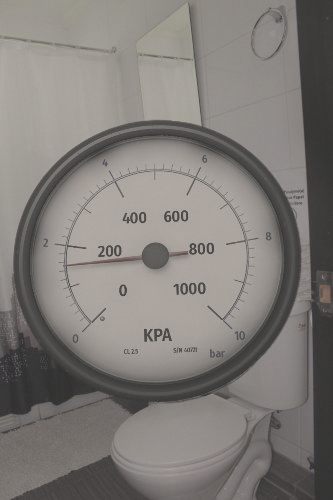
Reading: value=150 unit=kPa
